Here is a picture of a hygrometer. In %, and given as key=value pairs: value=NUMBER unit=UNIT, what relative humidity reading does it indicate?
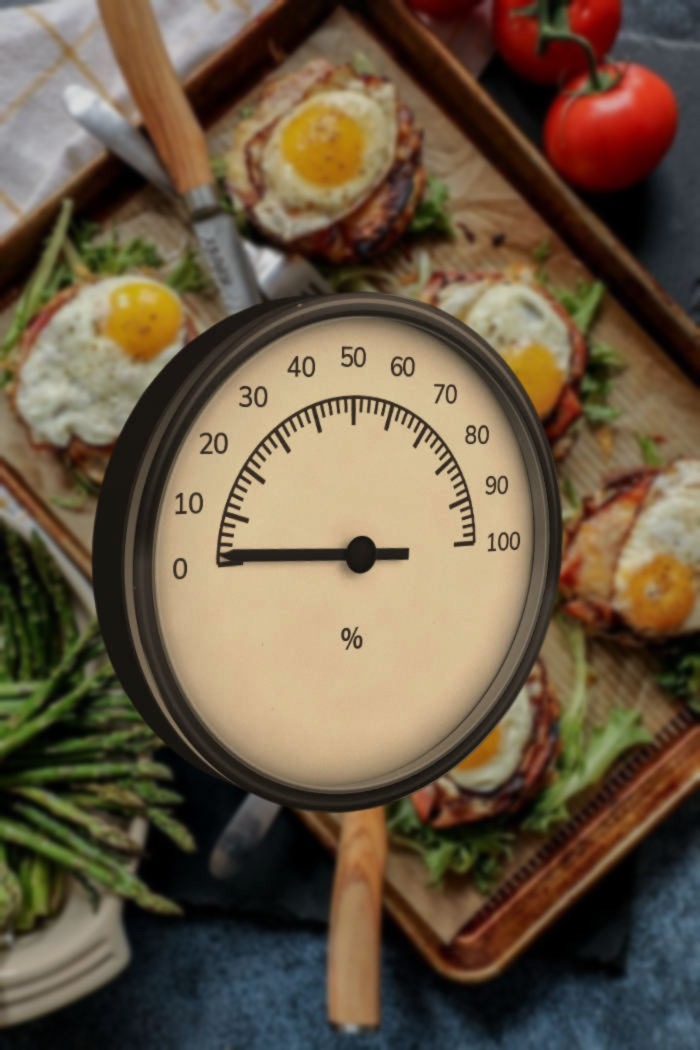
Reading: value=2 unit=%
